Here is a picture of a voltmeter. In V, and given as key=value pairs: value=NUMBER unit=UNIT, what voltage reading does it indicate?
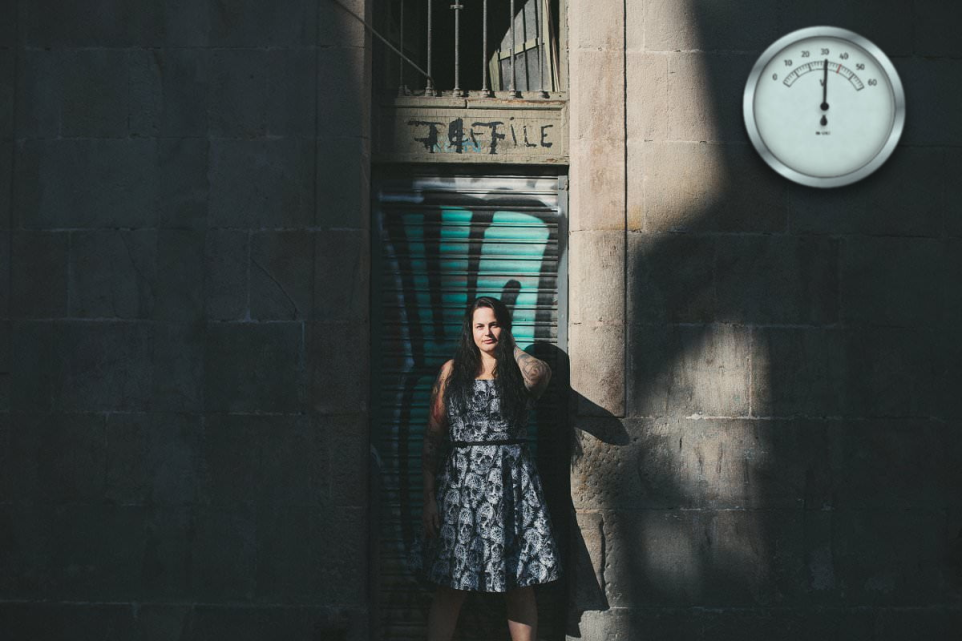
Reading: value=30 unit=V
